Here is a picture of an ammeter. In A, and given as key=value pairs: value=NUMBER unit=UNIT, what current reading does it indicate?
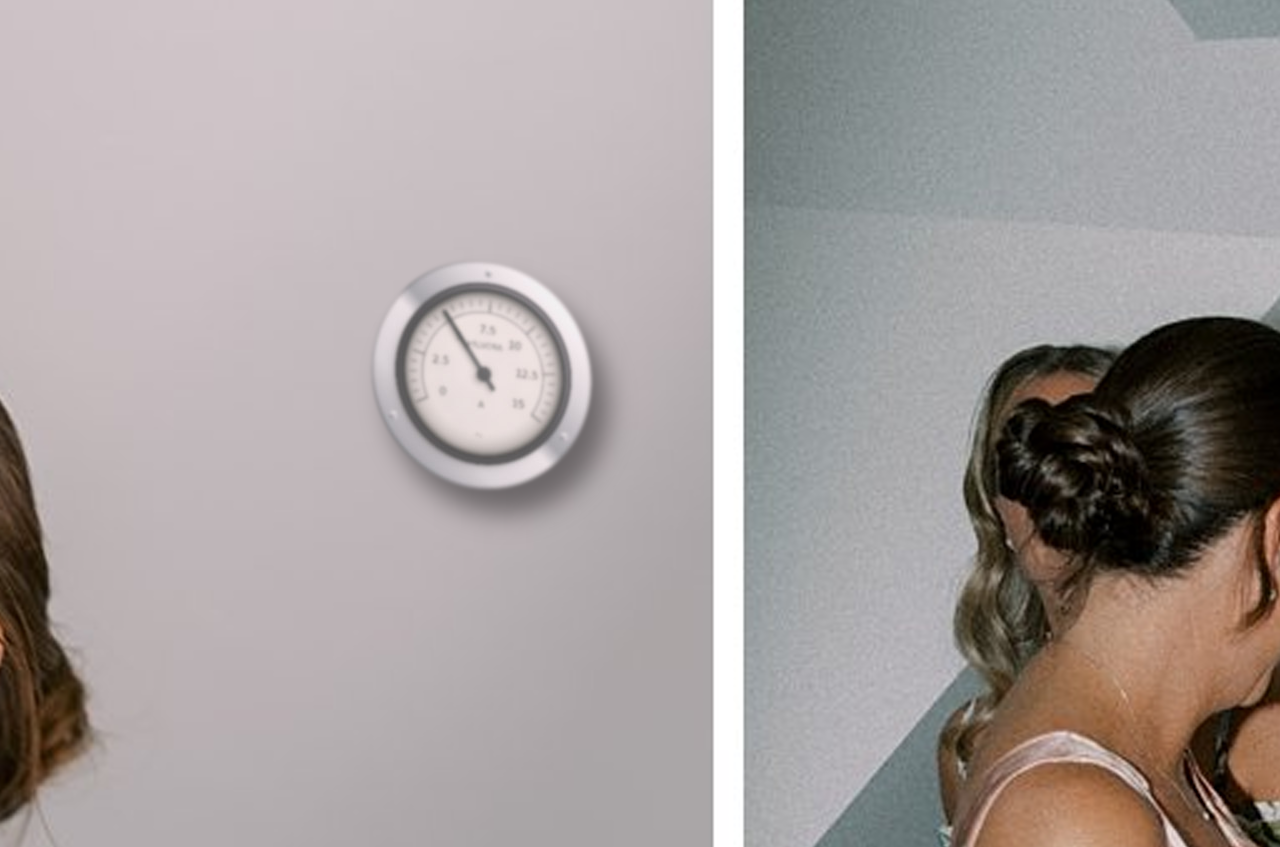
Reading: value=5 unit=A
